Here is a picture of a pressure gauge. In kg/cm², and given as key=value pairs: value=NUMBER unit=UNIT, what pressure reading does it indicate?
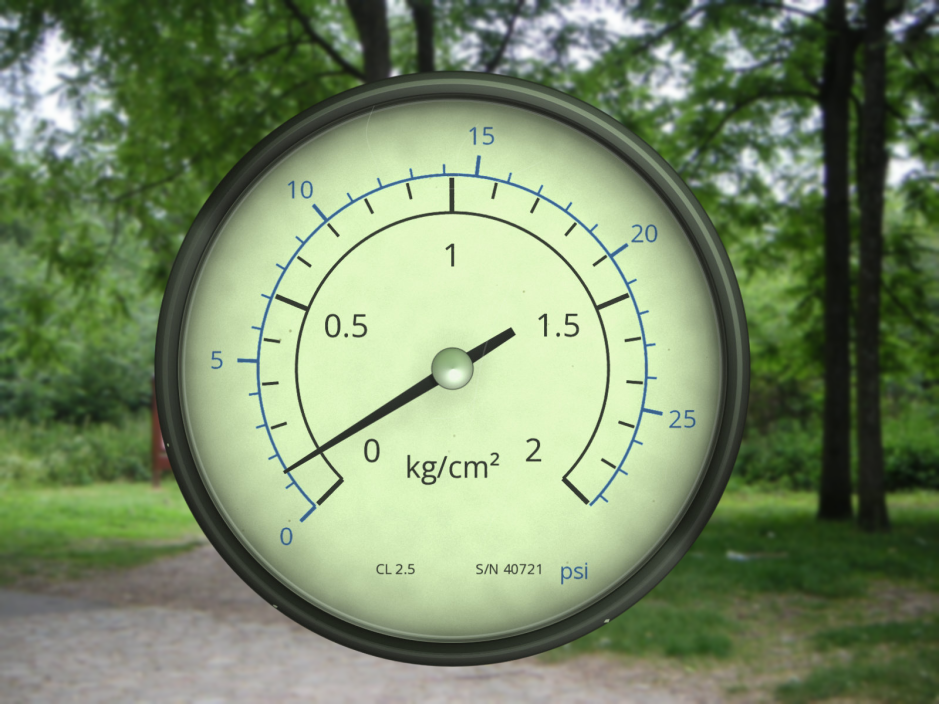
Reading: value=0.1 unit=kg/cm²
